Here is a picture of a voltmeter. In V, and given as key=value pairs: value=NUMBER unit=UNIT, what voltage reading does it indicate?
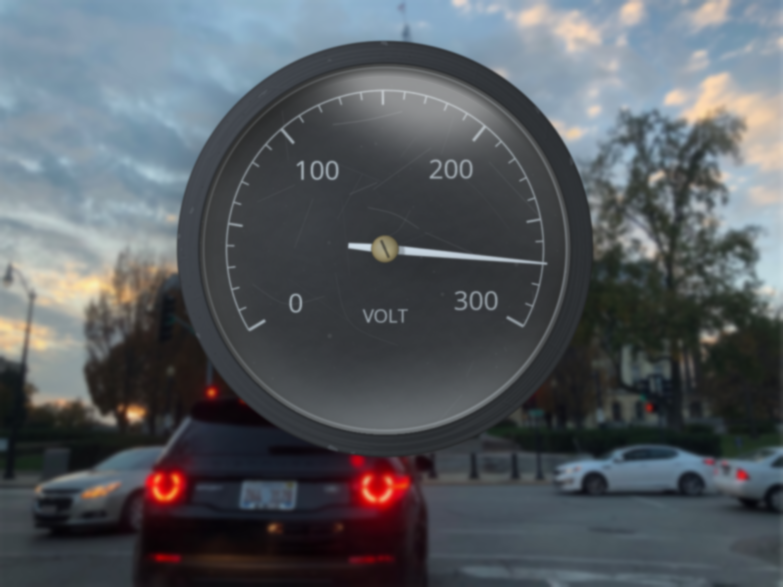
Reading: value=270 unit=V
